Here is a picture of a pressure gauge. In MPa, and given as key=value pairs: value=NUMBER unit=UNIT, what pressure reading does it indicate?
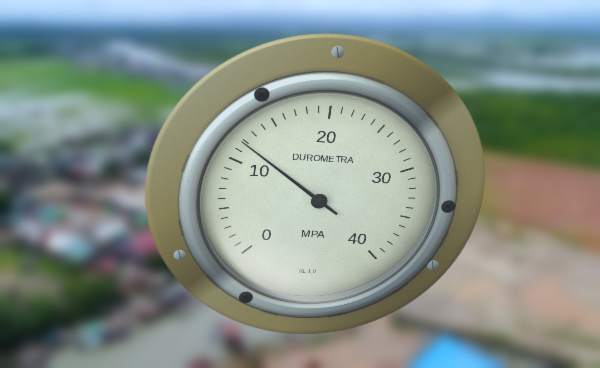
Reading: value=12 unit=MPa
